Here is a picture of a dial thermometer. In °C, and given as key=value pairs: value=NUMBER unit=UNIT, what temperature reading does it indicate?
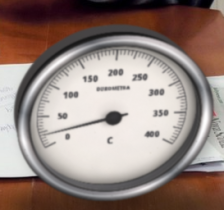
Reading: value=25 unit=°C
